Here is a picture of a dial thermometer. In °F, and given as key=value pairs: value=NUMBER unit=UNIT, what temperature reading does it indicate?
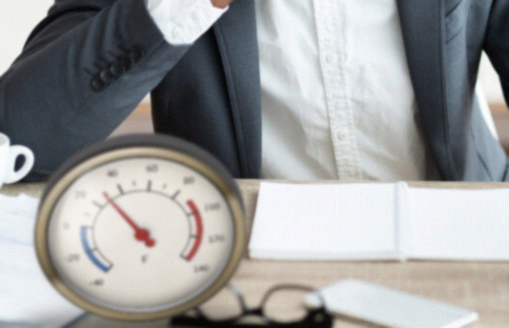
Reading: value=30 unit=°F
